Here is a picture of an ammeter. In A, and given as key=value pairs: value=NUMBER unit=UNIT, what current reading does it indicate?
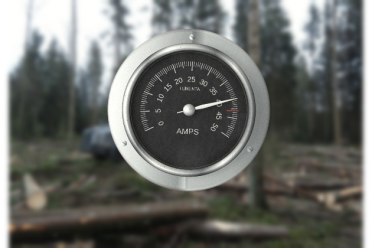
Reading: value=40 unit=A
